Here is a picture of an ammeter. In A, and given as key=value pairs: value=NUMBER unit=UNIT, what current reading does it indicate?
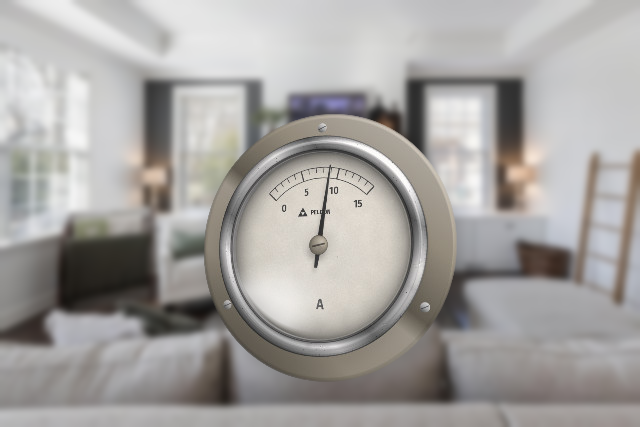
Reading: value=9 unit=A
